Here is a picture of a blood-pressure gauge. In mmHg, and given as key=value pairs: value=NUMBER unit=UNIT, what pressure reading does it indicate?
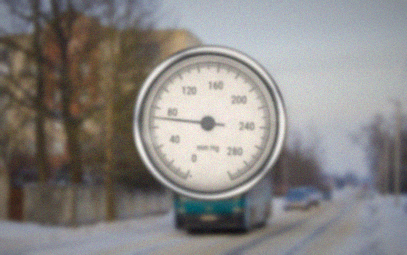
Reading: value=70 unit=mmHg
